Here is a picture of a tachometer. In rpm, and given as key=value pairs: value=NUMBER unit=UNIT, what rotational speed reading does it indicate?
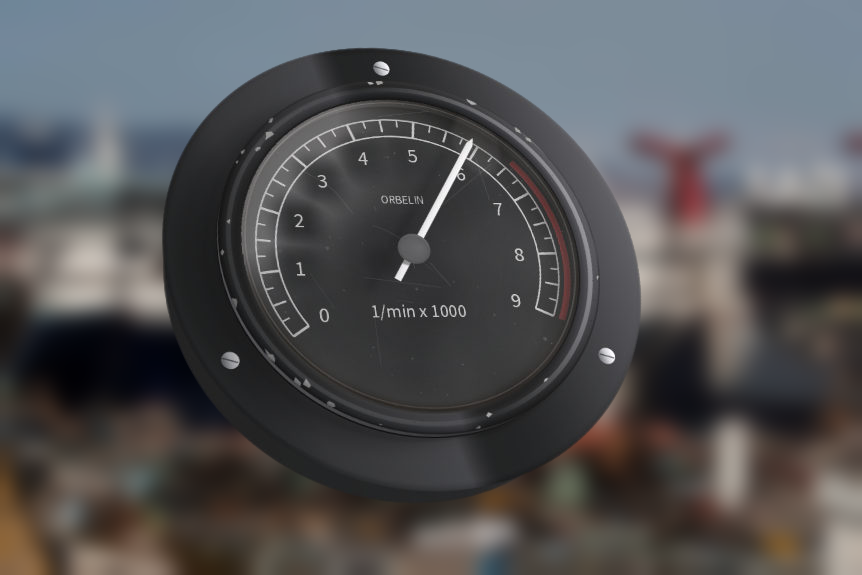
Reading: value=5875 unit=rpm
